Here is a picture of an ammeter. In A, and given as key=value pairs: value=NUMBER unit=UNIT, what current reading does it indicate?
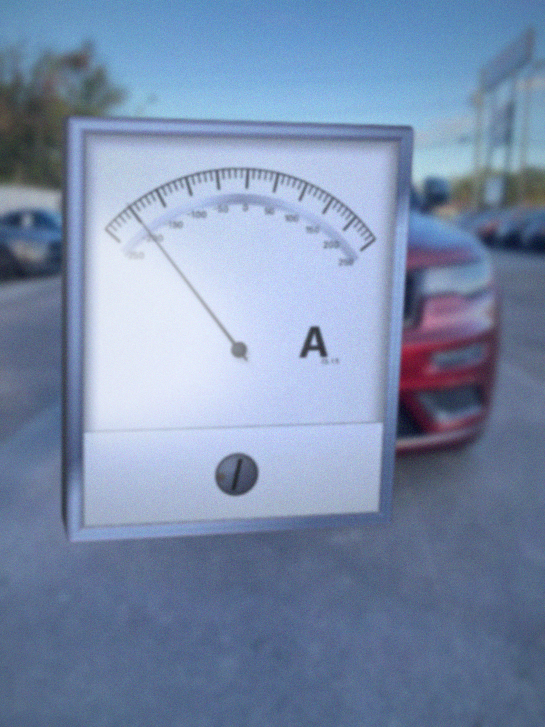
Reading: value=-200 unit=A
